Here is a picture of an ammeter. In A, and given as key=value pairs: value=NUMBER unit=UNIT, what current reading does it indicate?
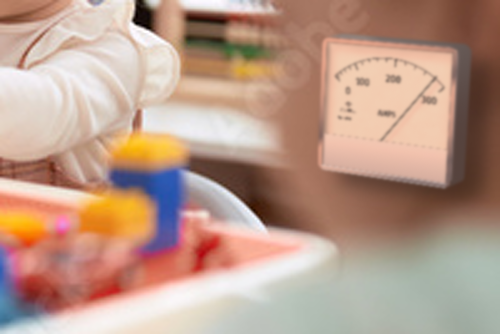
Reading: value=280 unit=A
